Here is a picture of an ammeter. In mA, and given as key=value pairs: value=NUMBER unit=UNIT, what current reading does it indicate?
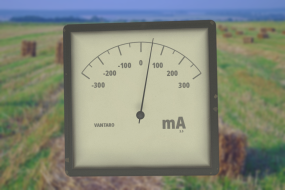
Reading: value=50 unit=mA
